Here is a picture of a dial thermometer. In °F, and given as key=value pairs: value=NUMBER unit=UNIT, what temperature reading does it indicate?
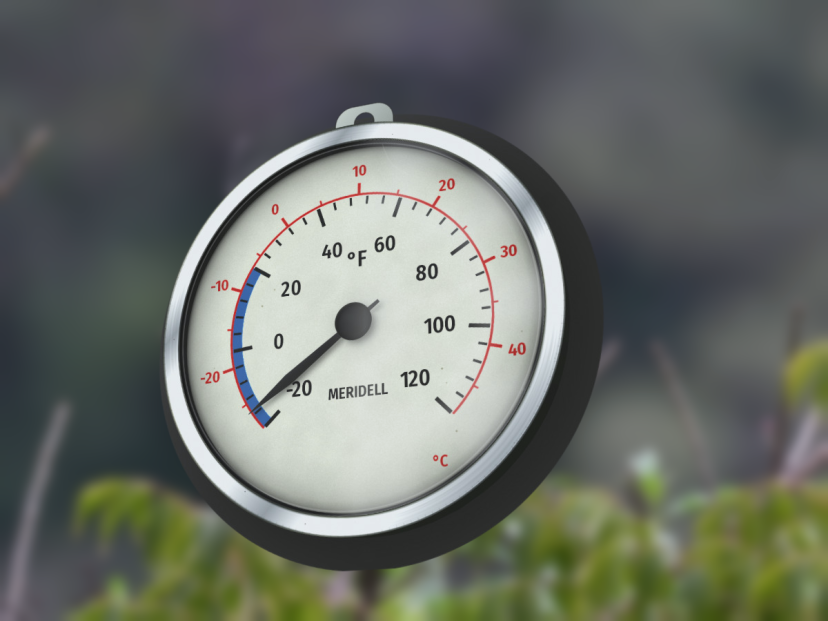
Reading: value=-16 unit=°F
